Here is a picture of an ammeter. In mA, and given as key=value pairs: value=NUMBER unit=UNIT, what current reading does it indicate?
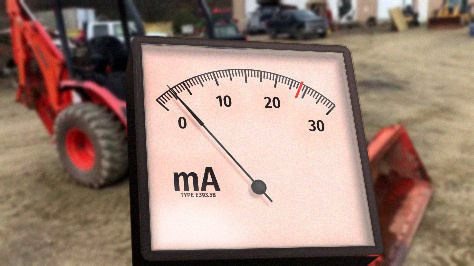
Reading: value=2.5 unit=mA
